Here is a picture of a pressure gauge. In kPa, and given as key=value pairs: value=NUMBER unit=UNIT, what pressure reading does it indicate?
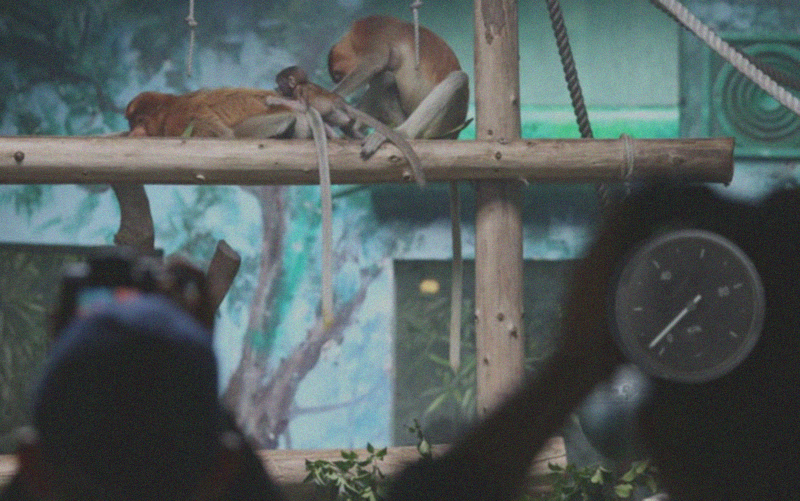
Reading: value=5 unit=kPa
